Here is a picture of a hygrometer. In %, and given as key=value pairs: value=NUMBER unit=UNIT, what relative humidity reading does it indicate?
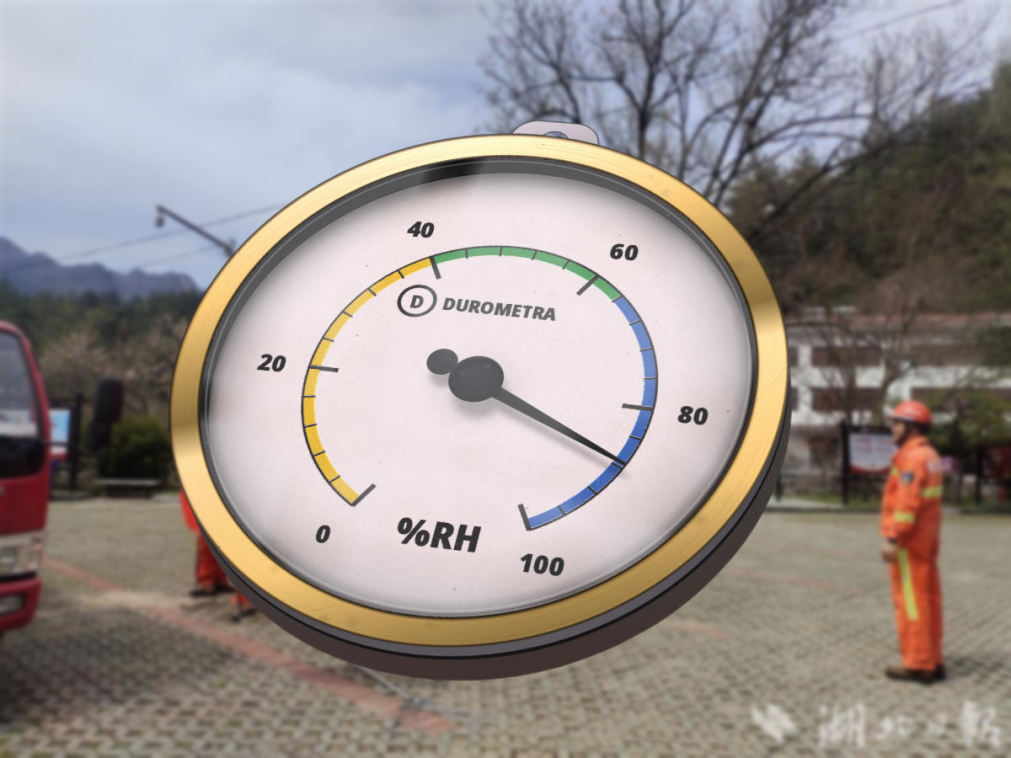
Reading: value=88 unit=%
